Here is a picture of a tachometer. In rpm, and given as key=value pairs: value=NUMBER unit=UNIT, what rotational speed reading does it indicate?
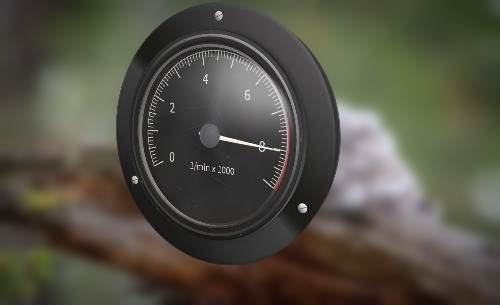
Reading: value=8000 unit=rpm
